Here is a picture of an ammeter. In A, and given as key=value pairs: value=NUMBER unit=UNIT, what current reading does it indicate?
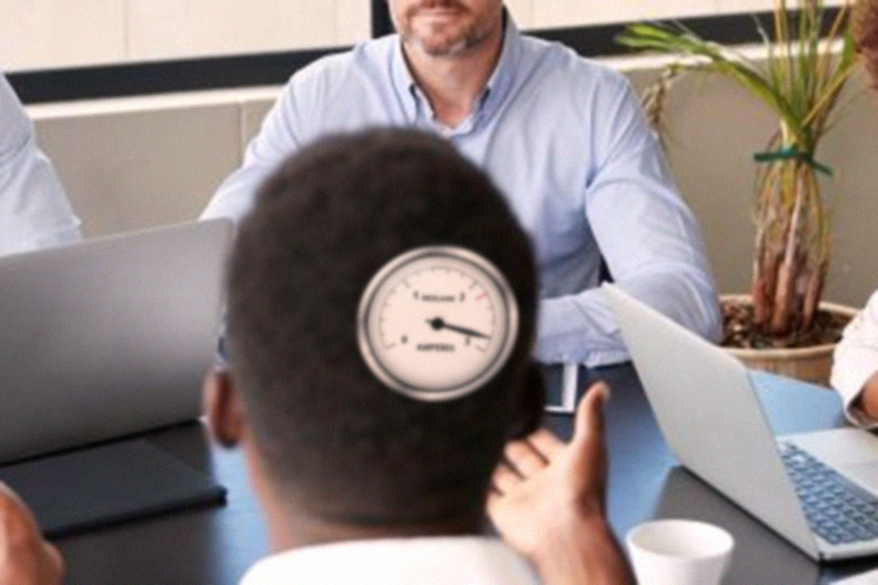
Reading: value=2.8 unit=A
